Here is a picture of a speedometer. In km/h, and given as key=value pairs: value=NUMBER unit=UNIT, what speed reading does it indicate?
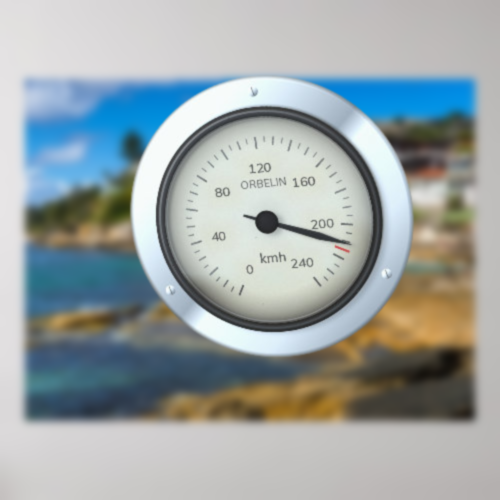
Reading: value=210 unit=km/h
